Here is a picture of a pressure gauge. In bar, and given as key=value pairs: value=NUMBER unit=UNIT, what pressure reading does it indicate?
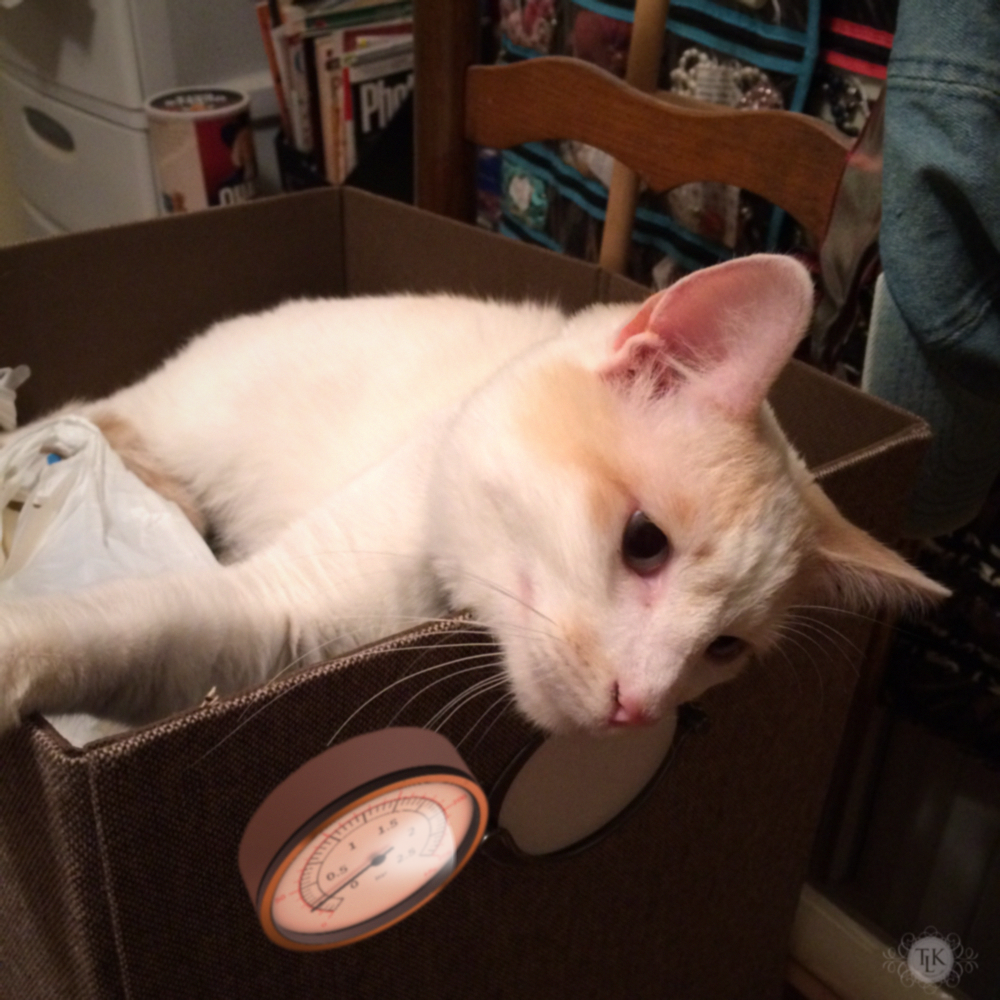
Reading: value=0.25 unit=bar
